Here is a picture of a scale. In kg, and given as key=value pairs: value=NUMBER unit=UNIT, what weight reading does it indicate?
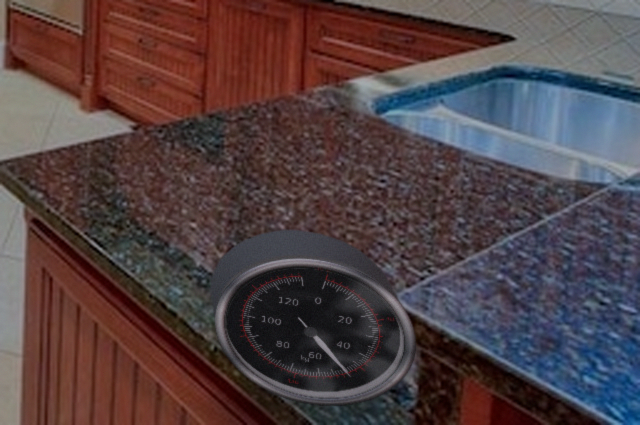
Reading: value=50 unit=kg
